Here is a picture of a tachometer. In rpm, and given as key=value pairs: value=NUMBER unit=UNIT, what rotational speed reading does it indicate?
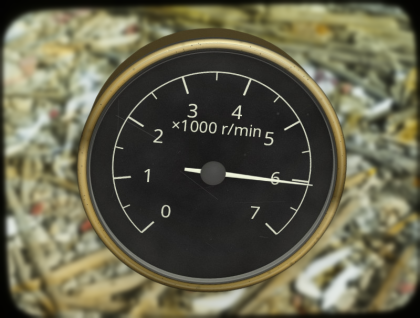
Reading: value=6000 unit=rpm
